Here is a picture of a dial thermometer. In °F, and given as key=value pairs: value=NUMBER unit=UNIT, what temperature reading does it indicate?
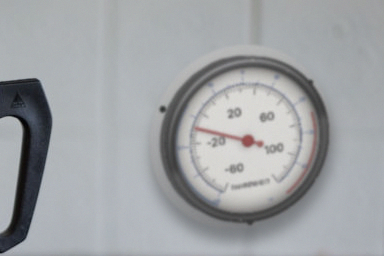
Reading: value=-10 unit=°F
